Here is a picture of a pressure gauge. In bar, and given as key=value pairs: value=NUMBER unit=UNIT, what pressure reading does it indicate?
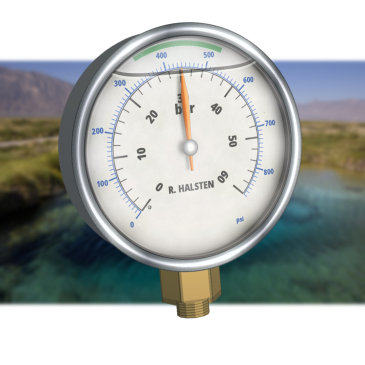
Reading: value=30 unit=bar
